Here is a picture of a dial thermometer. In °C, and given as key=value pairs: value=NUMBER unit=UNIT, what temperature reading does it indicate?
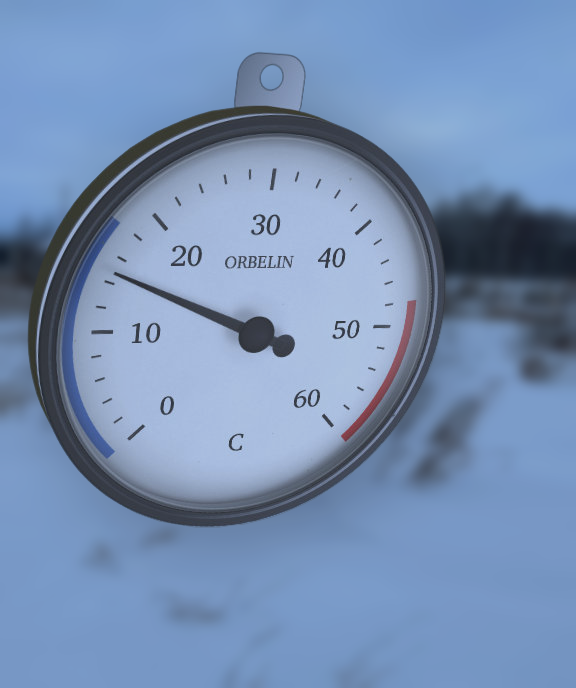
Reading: value=15 unit=°C
